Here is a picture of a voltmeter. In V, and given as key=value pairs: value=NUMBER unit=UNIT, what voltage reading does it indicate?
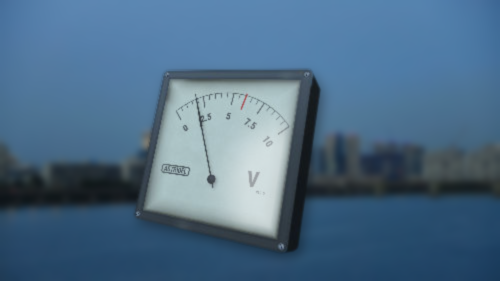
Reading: value=2 unit=V
